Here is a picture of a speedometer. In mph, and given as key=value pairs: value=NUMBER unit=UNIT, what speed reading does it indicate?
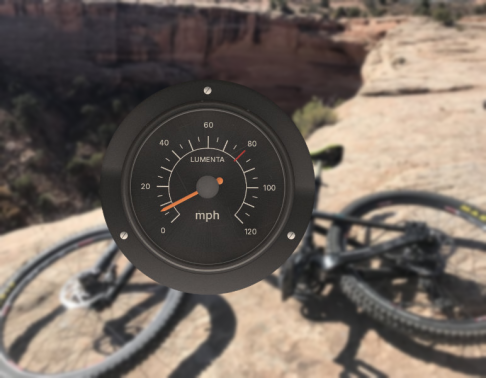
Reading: value=7.5 unit=mph
